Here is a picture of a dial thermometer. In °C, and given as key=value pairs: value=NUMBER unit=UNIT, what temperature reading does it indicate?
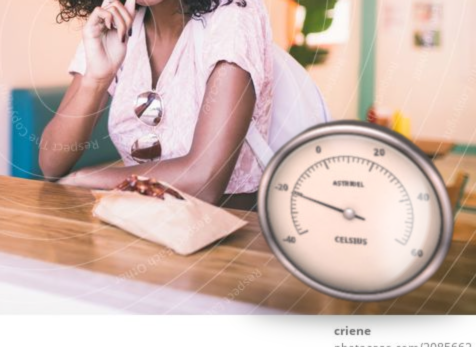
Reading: value=-20 unit=°C
